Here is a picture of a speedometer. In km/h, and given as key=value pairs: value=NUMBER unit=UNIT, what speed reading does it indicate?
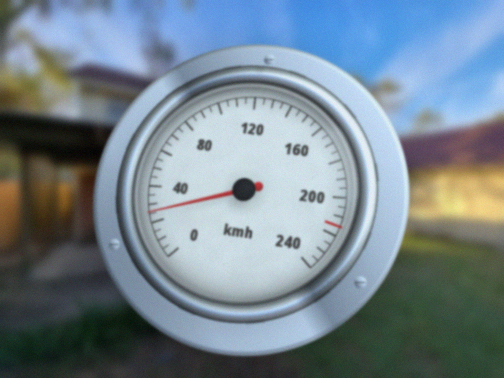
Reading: value=25 unit=km/h
